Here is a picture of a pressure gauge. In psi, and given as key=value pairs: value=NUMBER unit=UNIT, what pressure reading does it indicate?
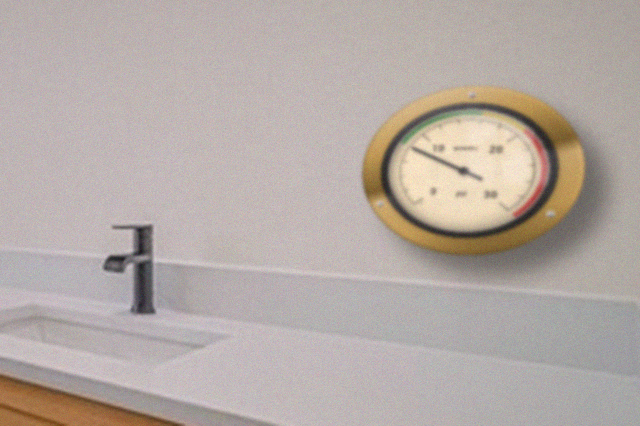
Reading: value=8 unit=psi
